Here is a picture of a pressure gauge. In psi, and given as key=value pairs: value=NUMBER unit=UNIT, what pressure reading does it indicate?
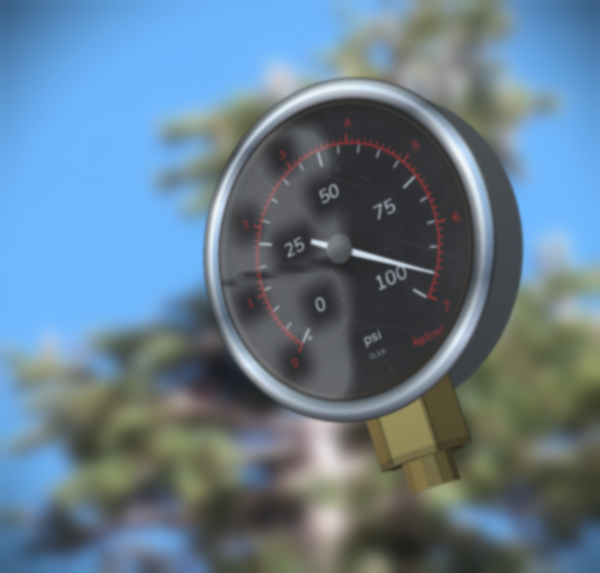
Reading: value=95 unit=psi
